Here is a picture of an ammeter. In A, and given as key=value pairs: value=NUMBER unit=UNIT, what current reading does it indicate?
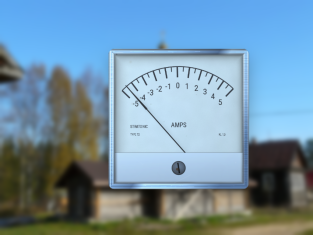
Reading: value=-4.5 unit=A
